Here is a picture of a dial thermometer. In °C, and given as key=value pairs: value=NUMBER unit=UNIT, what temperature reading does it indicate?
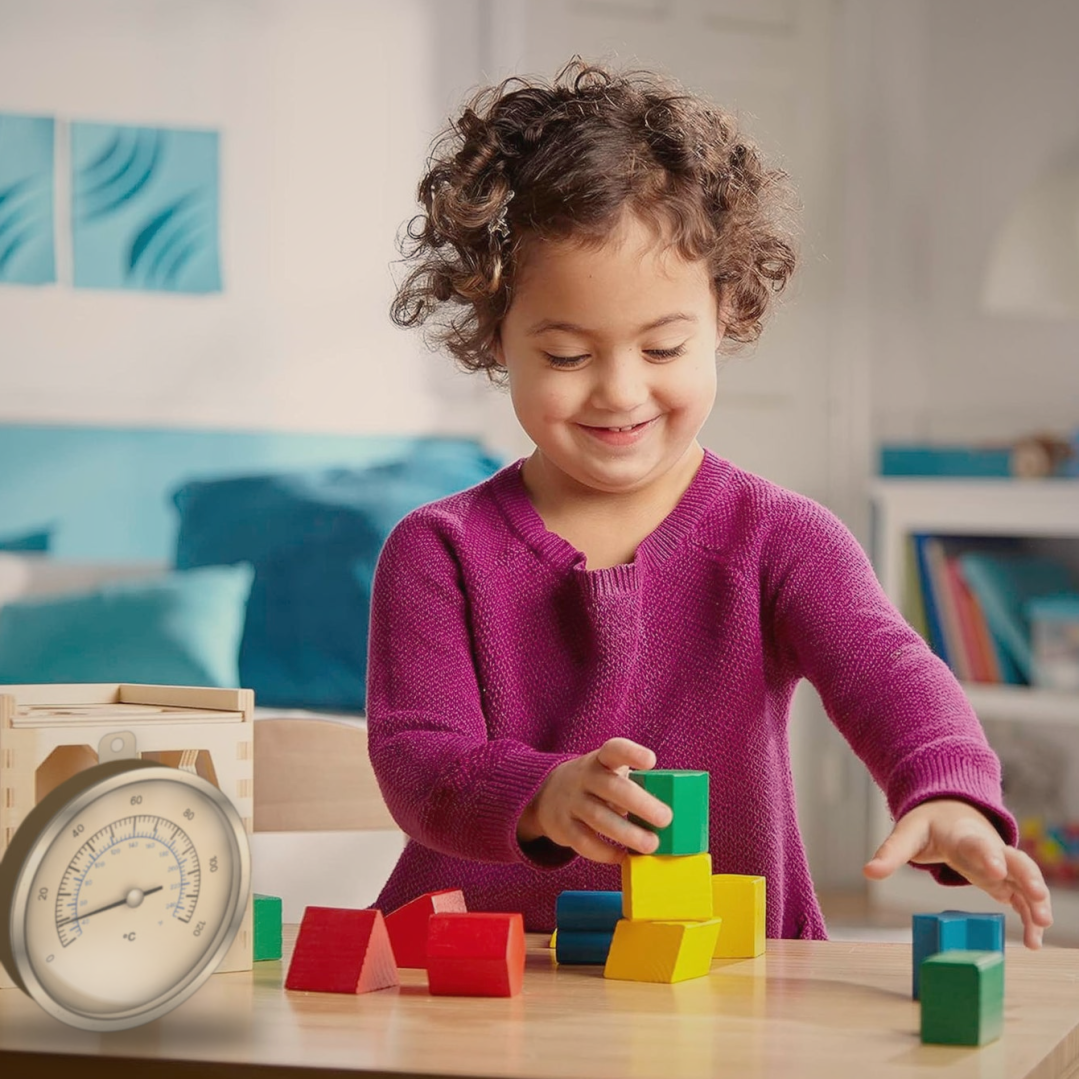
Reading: value=10 unit=°C
